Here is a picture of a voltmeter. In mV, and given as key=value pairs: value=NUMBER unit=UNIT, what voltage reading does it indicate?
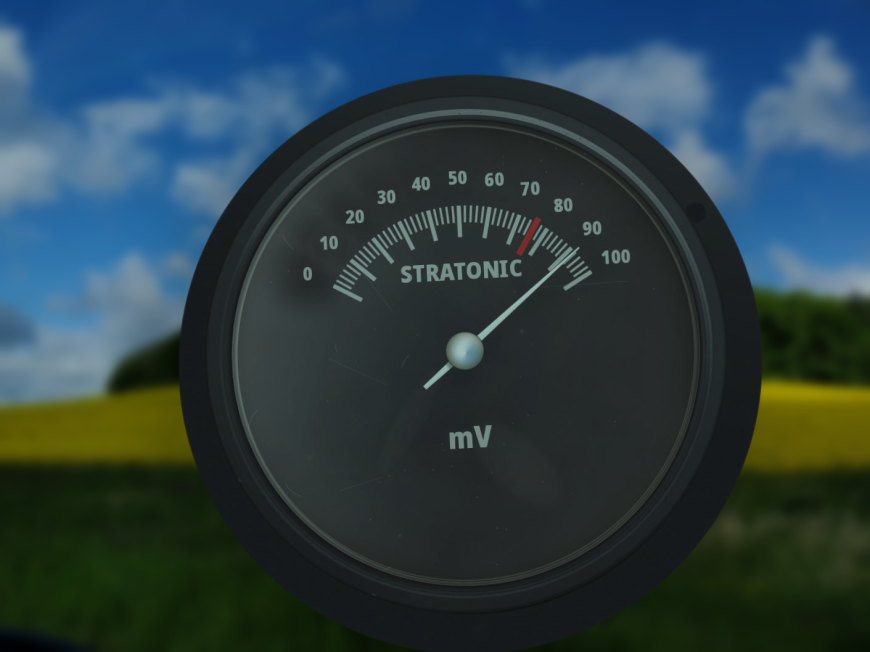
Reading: value=92 unit=mV
